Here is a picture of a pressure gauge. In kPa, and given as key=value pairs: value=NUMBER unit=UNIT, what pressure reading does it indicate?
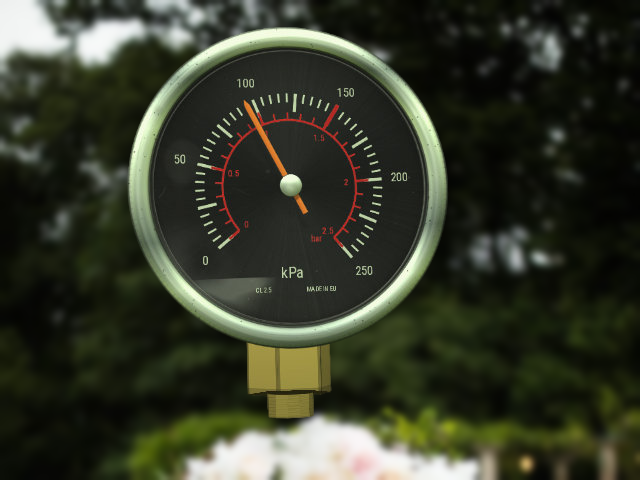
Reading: value=95 unit=kPa
